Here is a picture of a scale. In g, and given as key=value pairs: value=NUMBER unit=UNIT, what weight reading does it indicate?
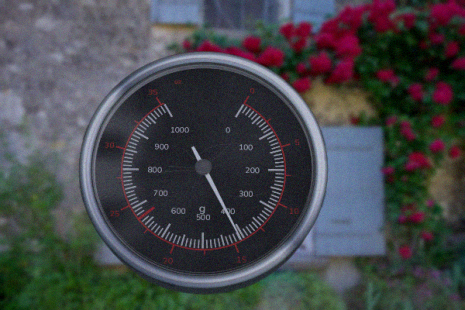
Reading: value=410 unit=g
